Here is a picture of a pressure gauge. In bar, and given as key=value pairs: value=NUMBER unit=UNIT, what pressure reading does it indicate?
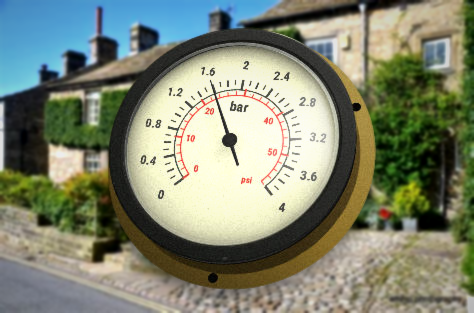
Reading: value=1.6 unit=bar
